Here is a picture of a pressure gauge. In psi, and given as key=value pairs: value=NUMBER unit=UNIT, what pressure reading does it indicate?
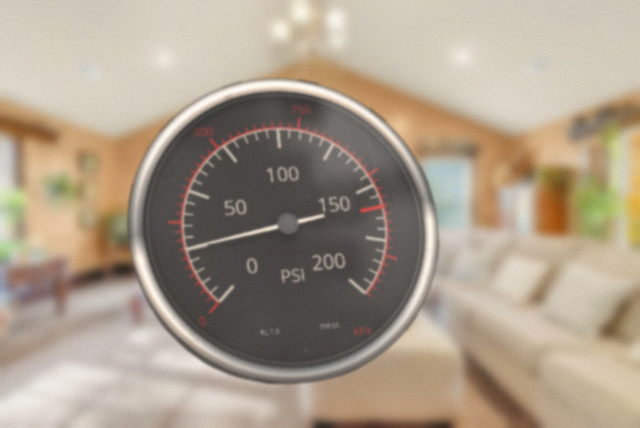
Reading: value=25 unit=psi
